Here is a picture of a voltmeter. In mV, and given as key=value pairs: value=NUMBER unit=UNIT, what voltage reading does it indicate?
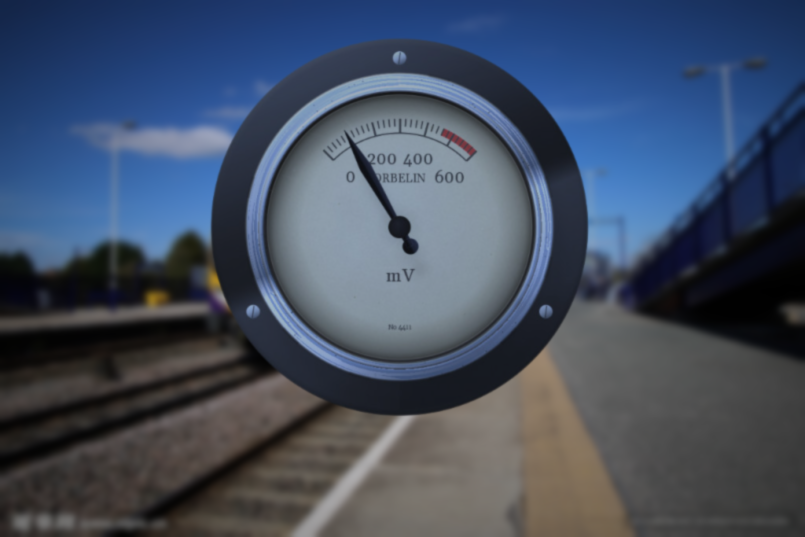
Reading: value=100 unit=mV
